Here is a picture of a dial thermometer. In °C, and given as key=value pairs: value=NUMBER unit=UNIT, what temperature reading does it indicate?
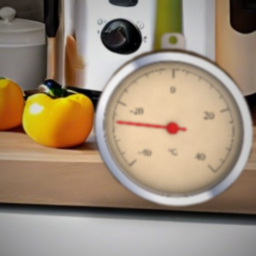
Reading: value=-26 unit=°C
